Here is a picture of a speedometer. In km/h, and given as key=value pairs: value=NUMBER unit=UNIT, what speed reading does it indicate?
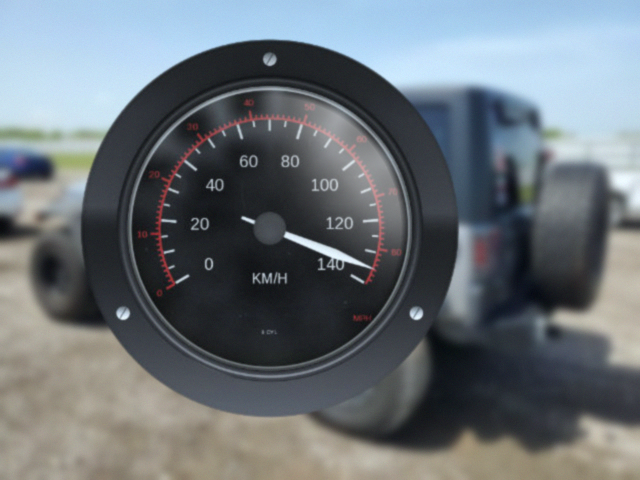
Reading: value=135 unit=km/h
